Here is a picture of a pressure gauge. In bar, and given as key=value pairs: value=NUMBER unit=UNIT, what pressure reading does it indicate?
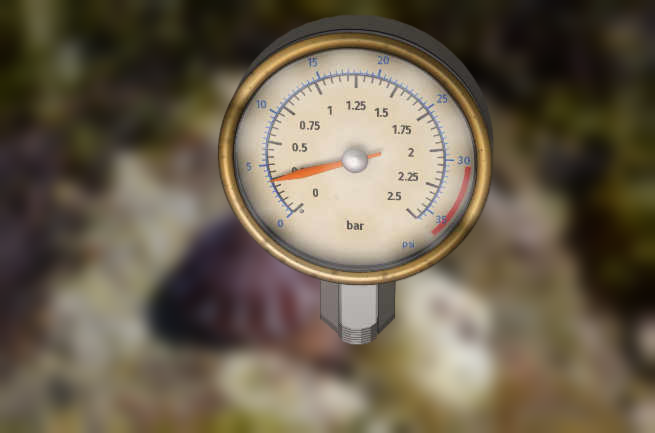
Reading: value=0.25 unit=bar
